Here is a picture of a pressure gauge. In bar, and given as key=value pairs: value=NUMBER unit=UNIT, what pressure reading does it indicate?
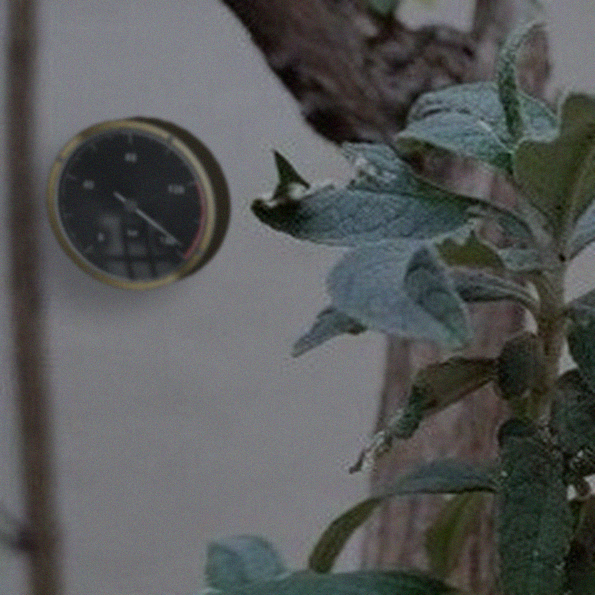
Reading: value=155 unit=bar
